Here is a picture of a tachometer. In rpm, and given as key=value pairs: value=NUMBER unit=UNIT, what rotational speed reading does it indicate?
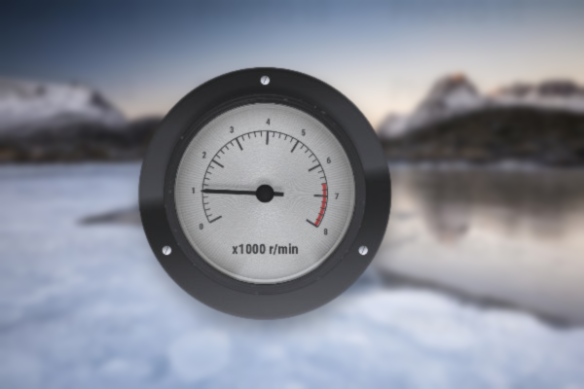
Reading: value=1000 unit=rpm
